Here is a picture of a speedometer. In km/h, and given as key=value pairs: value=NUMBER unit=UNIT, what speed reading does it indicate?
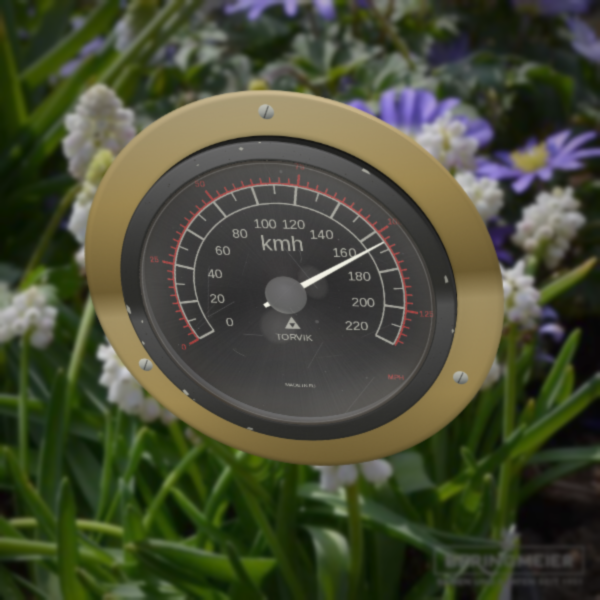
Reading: value=165 unit=km/h
